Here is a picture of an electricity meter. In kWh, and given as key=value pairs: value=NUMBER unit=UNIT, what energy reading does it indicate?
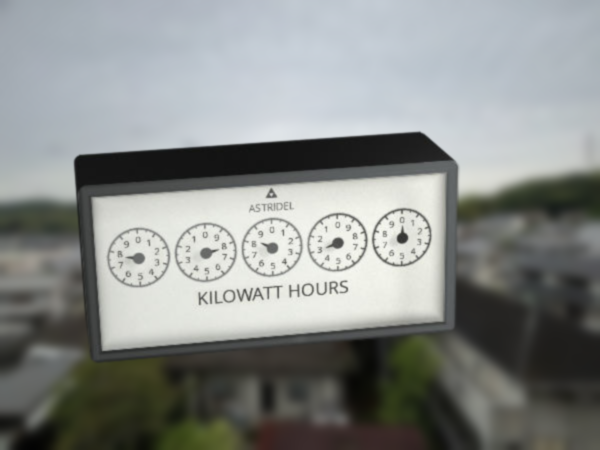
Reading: value=77830 unit=kWh
